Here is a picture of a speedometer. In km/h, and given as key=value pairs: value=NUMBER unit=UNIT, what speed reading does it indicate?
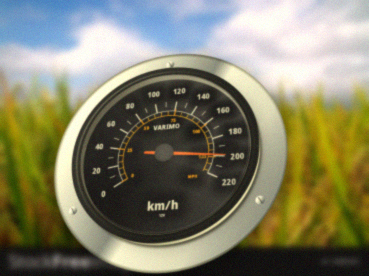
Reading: value=200 unit=km/h
